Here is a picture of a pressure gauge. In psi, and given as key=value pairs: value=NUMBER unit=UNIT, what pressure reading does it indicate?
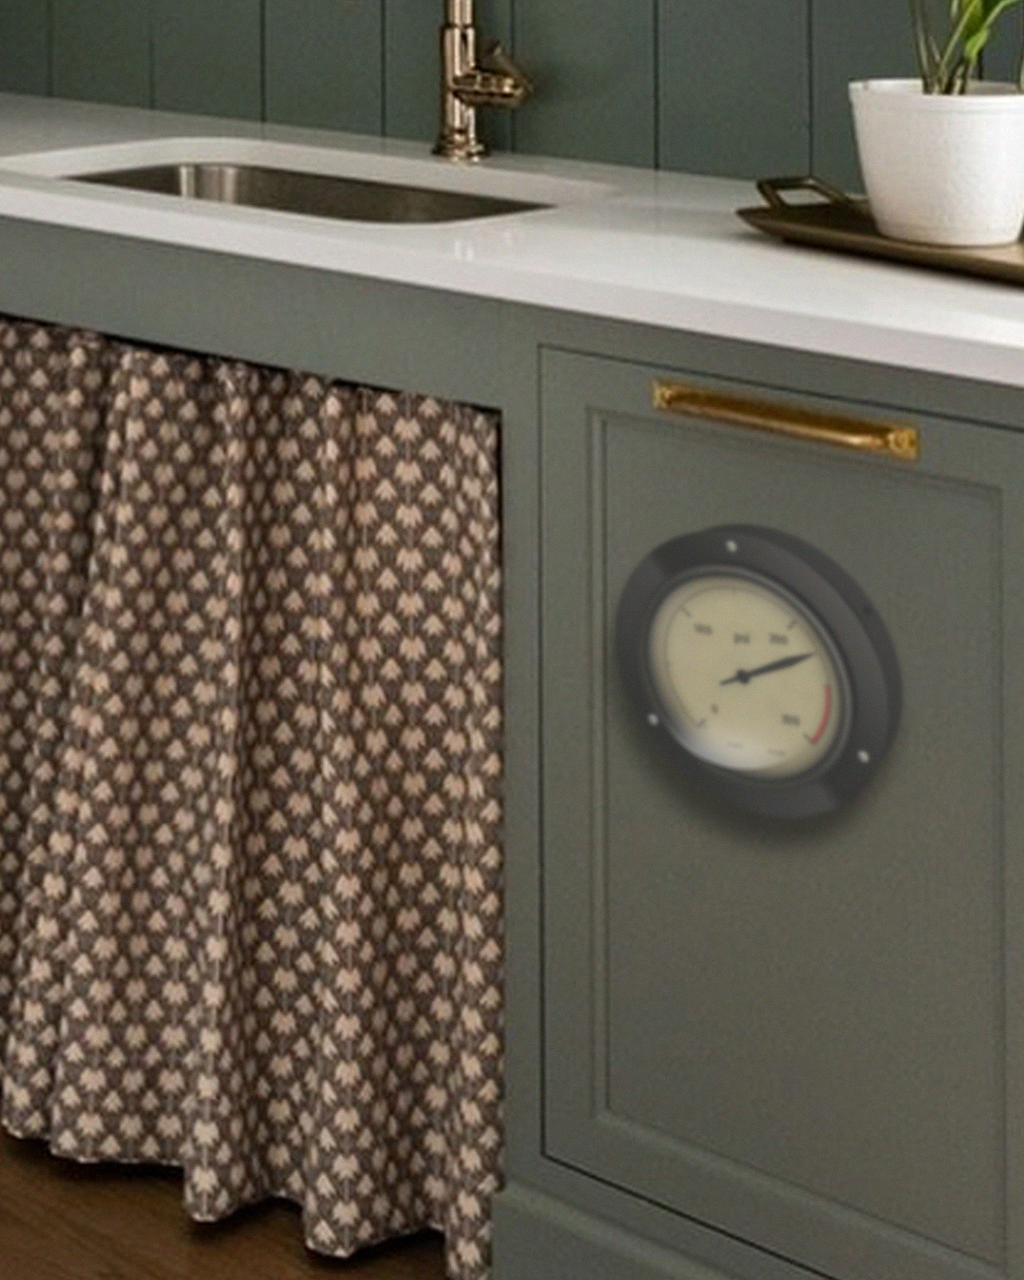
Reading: value=225 unit=psi
